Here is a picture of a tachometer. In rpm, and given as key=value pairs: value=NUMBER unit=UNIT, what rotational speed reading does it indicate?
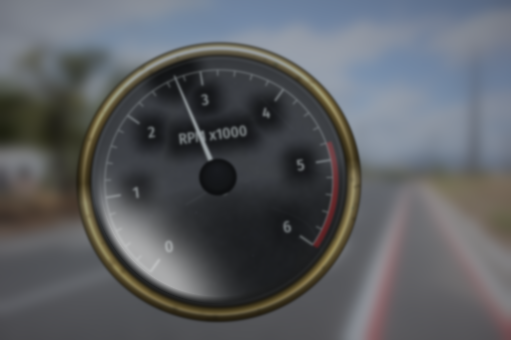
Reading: value=2700 unit=rpm
